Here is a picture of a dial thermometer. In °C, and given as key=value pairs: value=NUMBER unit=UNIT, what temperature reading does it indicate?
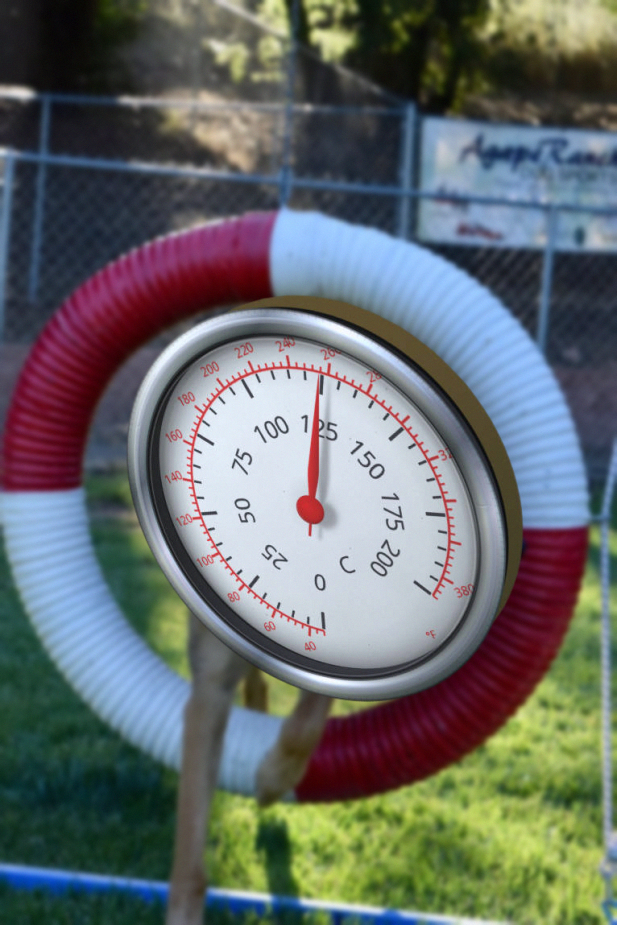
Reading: value=125 unit=°C
